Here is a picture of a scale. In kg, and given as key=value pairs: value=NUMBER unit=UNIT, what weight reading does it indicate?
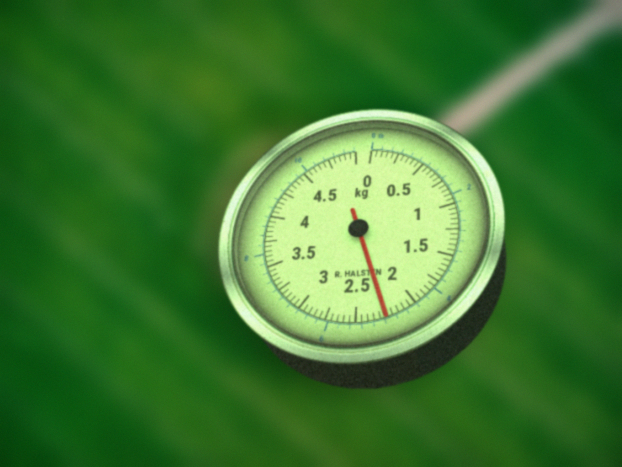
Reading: value=2.25 unit=kg
